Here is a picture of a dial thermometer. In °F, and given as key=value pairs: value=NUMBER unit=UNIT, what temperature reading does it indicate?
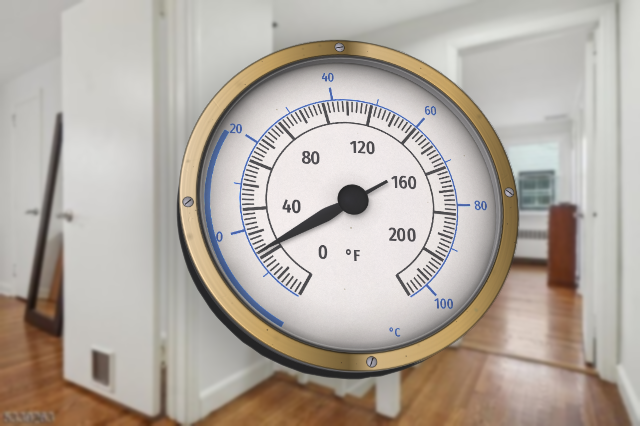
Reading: value=22 unit=°F
